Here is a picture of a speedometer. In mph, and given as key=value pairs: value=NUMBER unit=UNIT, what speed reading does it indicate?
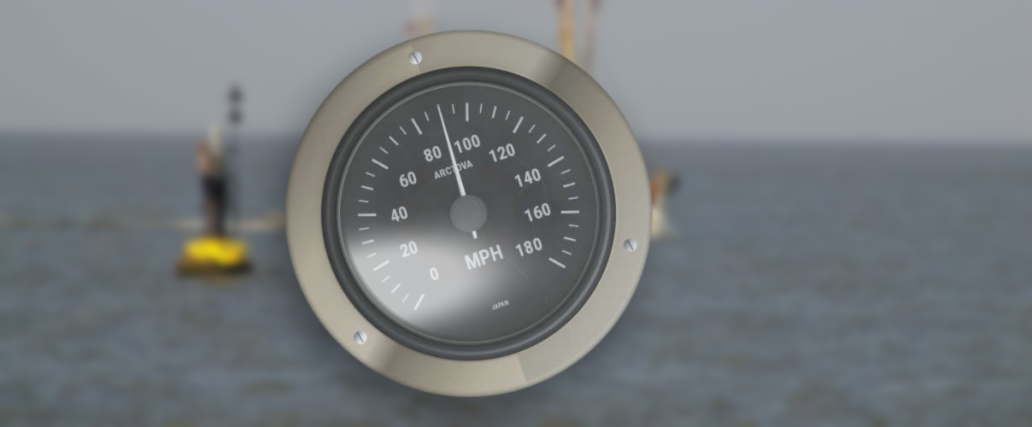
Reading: value=90 unit=mph
